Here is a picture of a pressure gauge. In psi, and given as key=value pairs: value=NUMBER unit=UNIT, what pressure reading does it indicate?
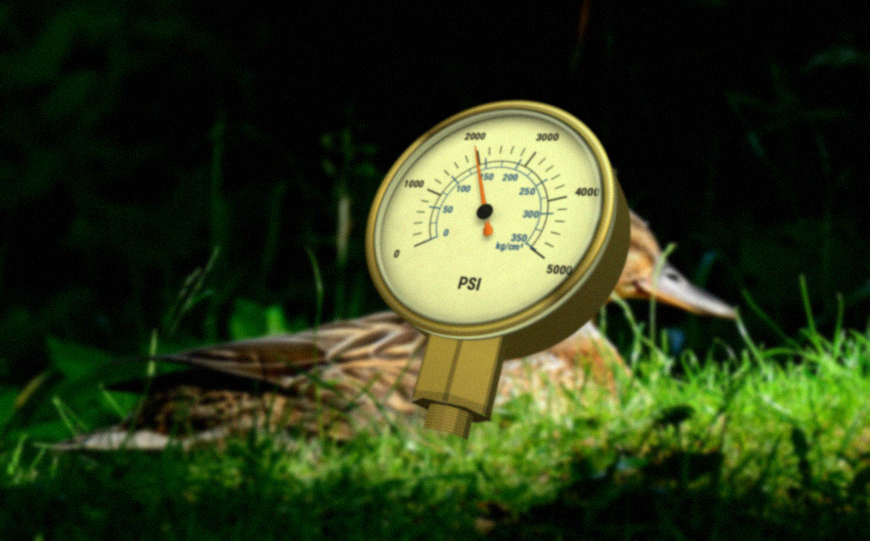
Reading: value=2000 unit=psi
